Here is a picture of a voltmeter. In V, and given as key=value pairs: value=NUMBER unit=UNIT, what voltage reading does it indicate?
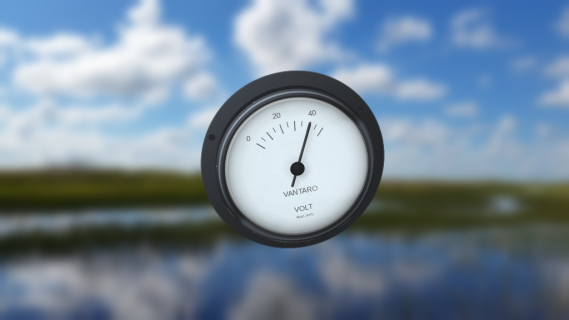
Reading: value=40 unit=V
